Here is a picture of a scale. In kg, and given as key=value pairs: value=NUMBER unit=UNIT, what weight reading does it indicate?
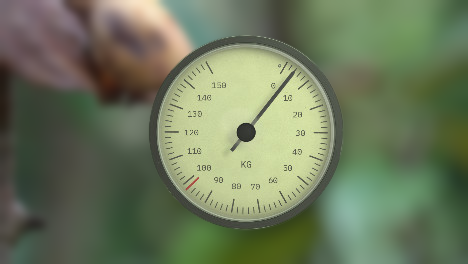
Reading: value=4 unit=kg
